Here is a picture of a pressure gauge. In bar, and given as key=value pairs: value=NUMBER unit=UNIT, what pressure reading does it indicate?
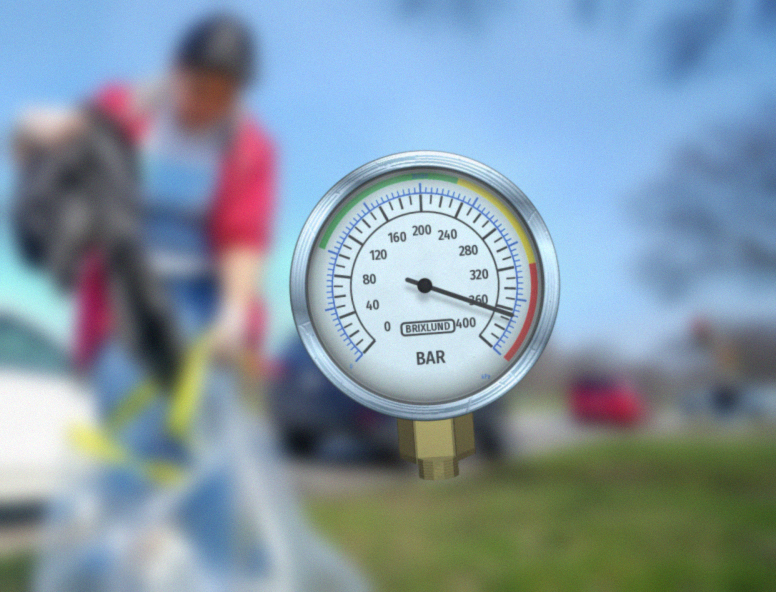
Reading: value=365 unit=bar
